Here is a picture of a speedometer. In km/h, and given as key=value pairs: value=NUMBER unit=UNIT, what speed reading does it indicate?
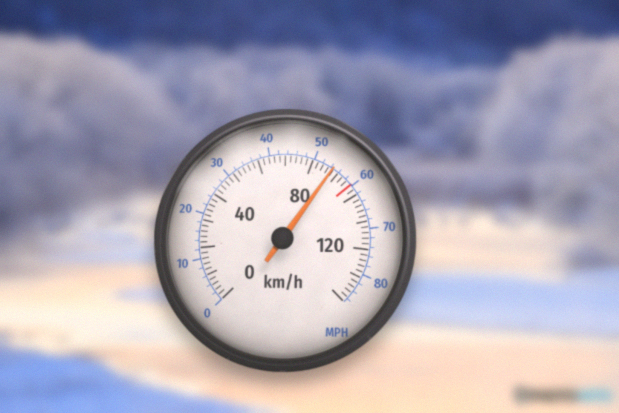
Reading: value=88 unit=km/h
